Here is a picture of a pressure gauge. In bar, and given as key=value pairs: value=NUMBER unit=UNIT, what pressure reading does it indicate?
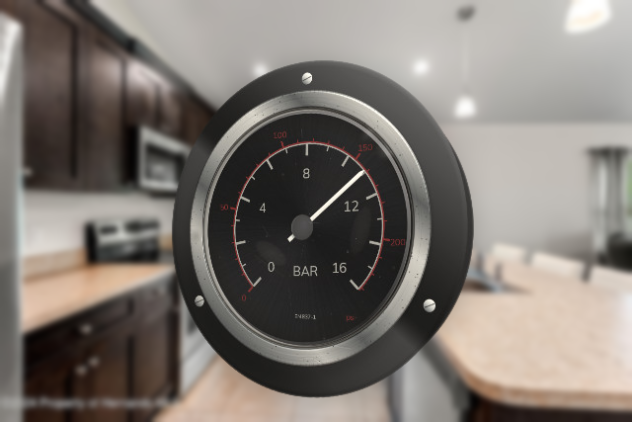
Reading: value=11 unit=bar
